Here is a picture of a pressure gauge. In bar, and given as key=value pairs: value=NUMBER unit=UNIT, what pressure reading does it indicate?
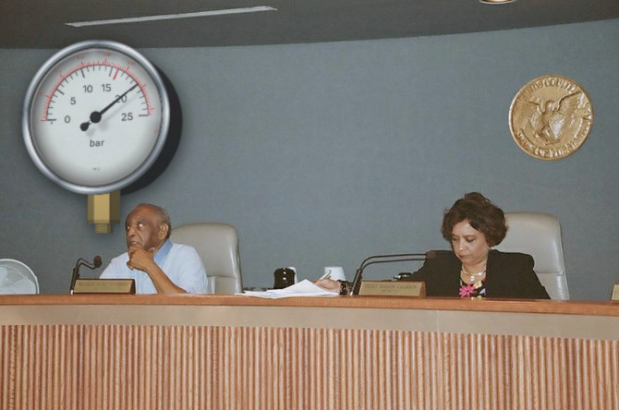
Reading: value=20 unit=bar
